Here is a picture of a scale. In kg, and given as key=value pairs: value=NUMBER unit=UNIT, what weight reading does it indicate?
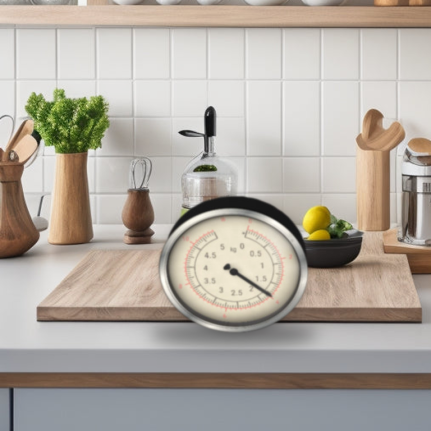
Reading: value=1.75 unit=kg
